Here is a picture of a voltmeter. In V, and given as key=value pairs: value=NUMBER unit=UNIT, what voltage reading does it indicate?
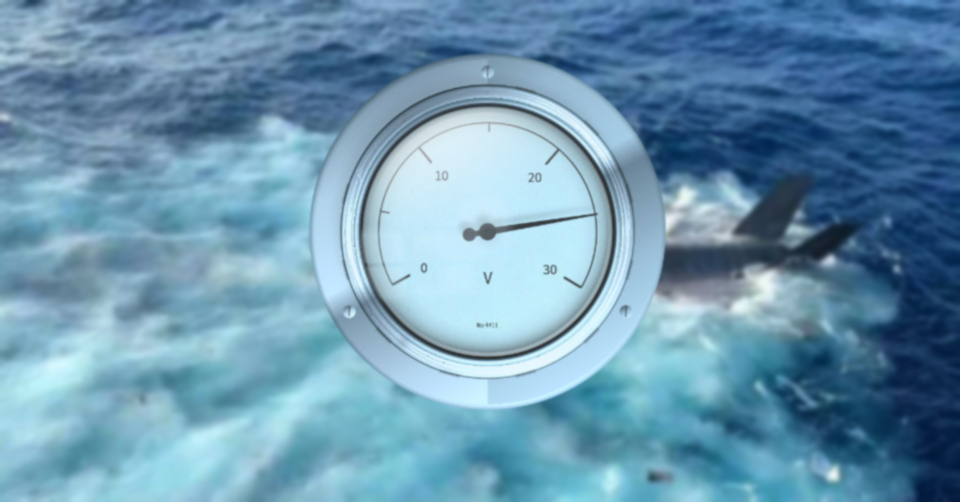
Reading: value=25 unit=V
